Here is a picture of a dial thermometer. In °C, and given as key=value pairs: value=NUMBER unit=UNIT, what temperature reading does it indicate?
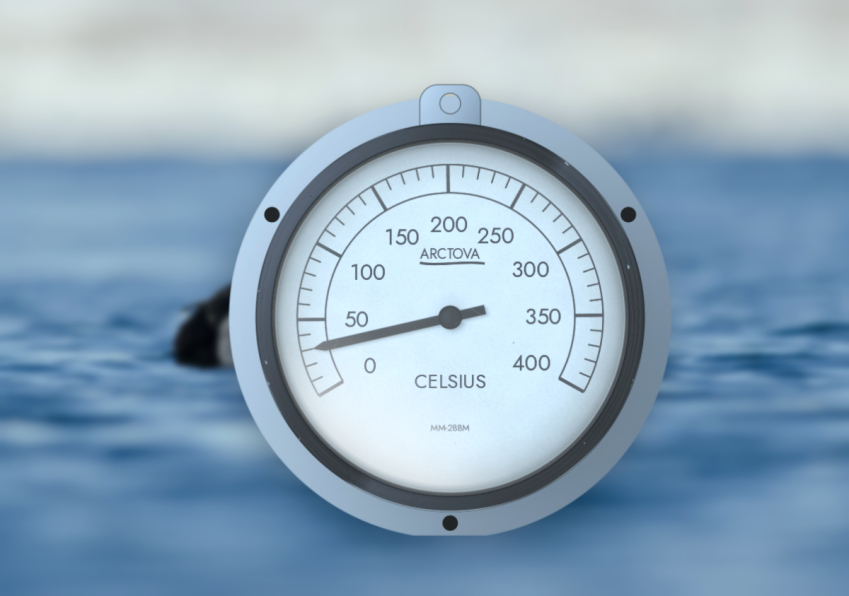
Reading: value=30 unit=°C
